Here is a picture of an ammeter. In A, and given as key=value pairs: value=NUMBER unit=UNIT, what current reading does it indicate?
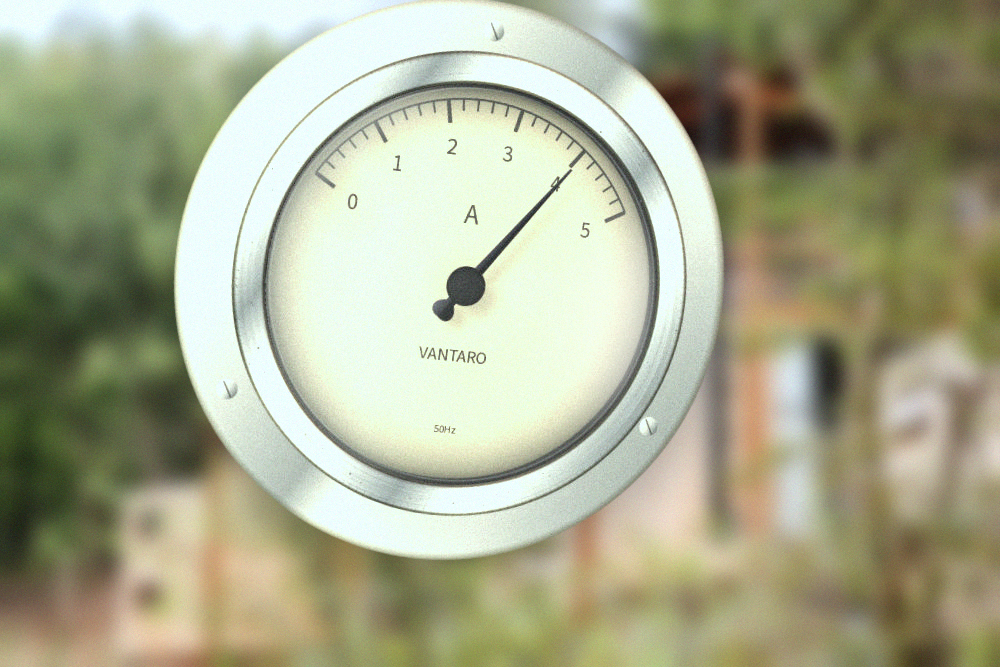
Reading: value=4 unit=A
